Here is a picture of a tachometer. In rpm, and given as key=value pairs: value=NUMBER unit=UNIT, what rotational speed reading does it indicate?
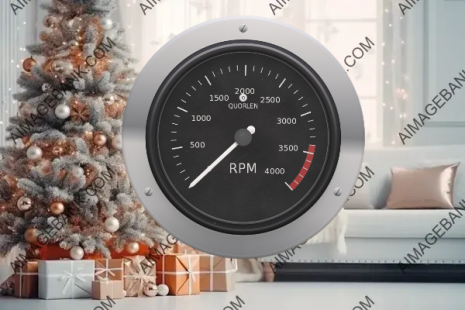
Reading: value=0 unit=rpm
